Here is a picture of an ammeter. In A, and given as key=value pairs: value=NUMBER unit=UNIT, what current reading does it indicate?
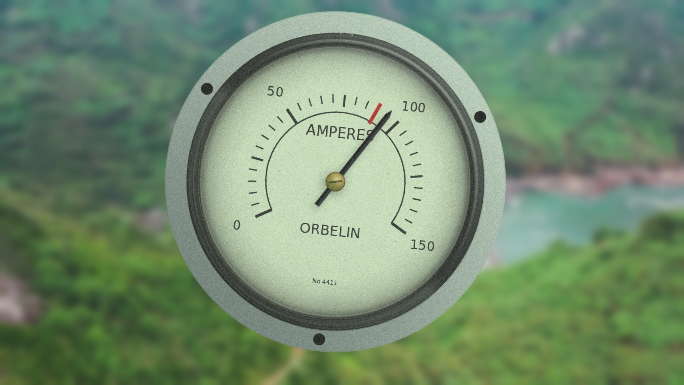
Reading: value=95 unit=A
